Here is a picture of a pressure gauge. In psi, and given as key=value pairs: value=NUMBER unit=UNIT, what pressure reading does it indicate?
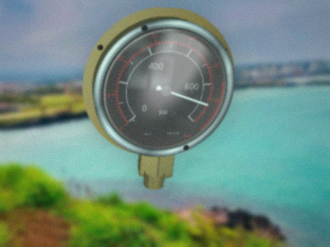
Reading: value=900 unit=psi
